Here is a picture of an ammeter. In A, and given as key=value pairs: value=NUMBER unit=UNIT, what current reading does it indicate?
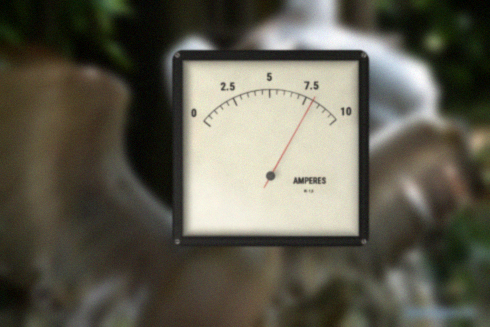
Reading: value=8 unit=A
